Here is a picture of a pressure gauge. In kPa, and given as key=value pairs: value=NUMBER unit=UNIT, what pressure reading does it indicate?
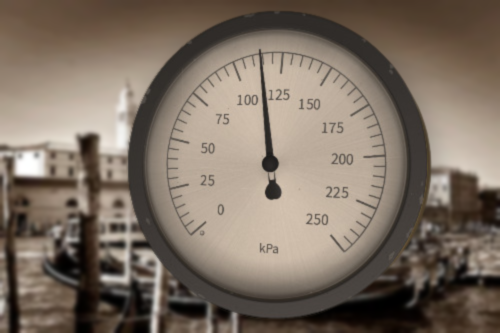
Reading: value=115 unit=kPa
